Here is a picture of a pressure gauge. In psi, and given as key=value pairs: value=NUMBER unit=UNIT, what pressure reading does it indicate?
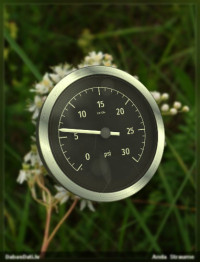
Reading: value=6 unit=psi
